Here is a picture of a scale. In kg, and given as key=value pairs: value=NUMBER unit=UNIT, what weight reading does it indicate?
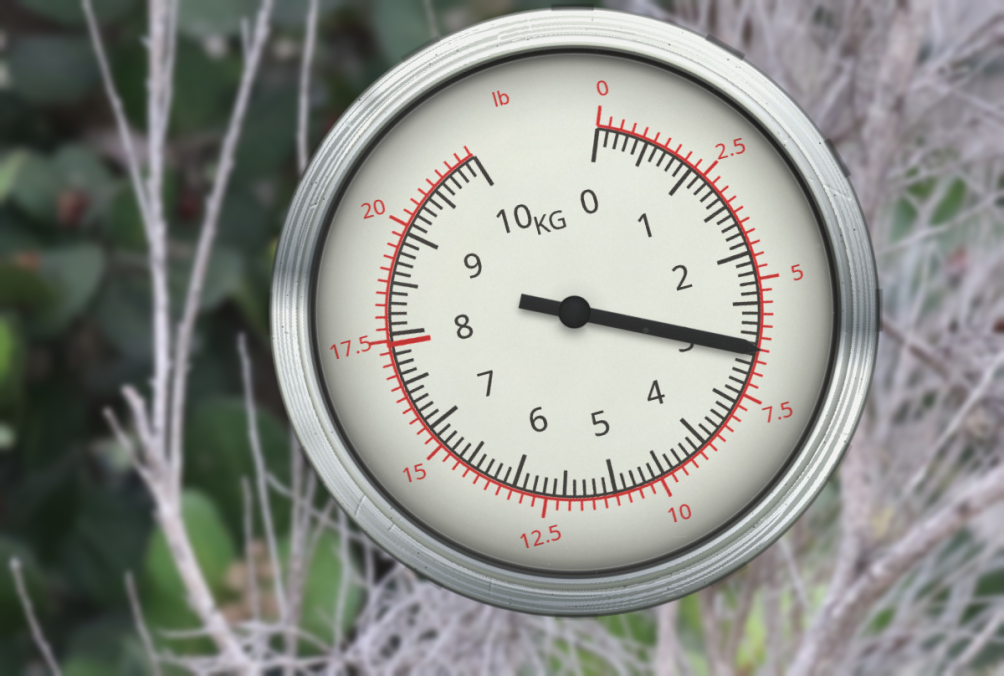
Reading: value=2.95 unit=kg
